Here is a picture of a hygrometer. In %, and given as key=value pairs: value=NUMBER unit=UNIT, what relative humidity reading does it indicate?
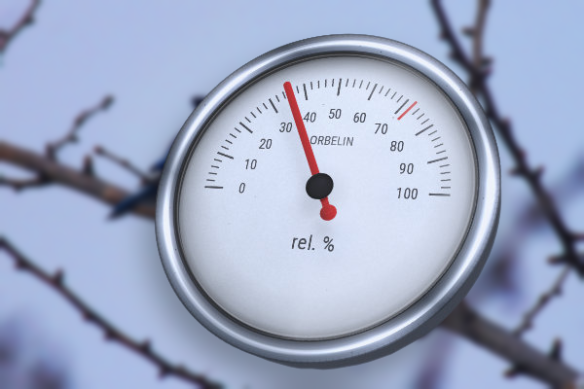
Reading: value=36 unit=%
